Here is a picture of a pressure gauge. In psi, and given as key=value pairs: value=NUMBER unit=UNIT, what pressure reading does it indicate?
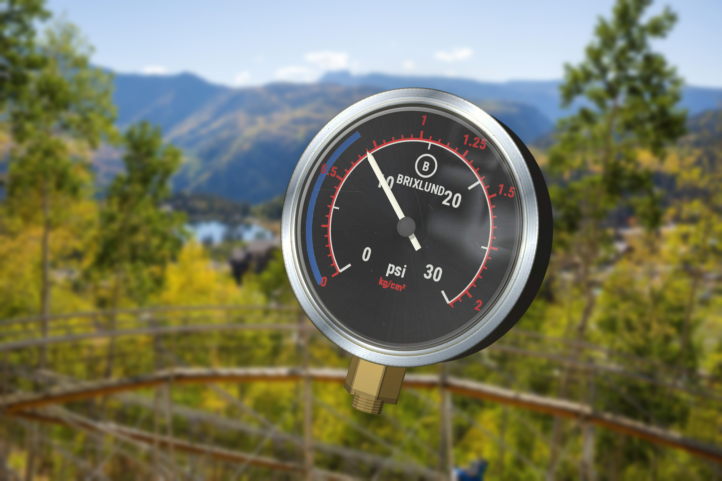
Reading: value=10 unit=psi
